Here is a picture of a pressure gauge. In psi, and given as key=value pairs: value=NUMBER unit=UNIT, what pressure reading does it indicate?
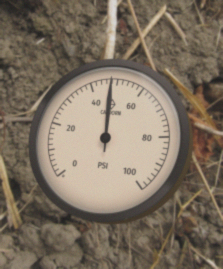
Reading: value=48 unit=psi
